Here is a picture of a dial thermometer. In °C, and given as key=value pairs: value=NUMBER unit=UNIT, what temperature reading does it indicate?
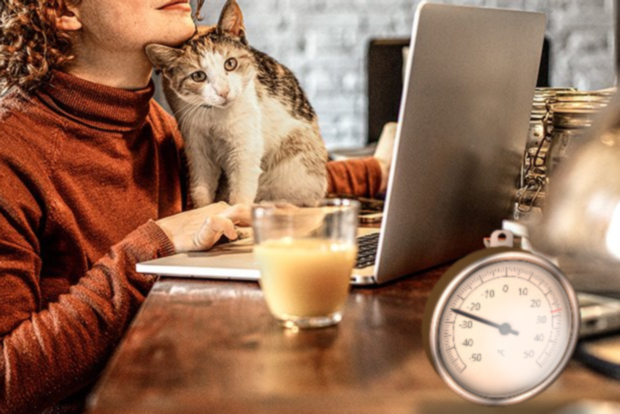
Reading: value=-25 unit=°C
